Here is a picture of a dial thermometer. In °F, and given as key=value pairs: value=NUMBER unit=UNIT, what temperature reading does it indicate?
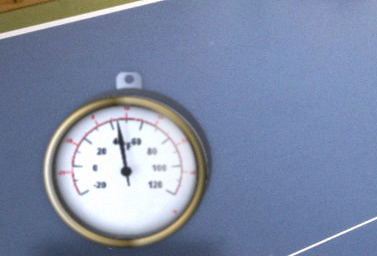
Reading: value=45 unit=°F
